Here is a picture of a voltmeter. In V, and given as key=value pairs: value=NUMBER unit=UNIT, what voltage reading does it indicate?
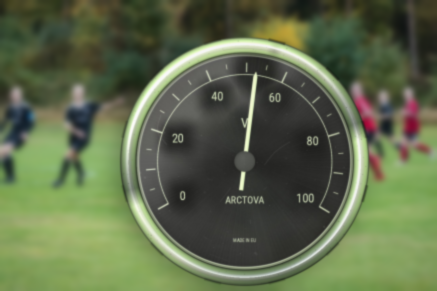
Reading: value=52.5 unit=V
